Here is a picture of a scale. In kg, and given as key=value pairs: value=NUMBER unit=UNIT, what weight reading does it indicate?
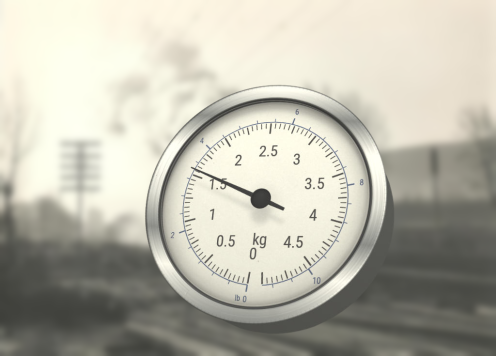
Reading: value=1.55 unit=kg
